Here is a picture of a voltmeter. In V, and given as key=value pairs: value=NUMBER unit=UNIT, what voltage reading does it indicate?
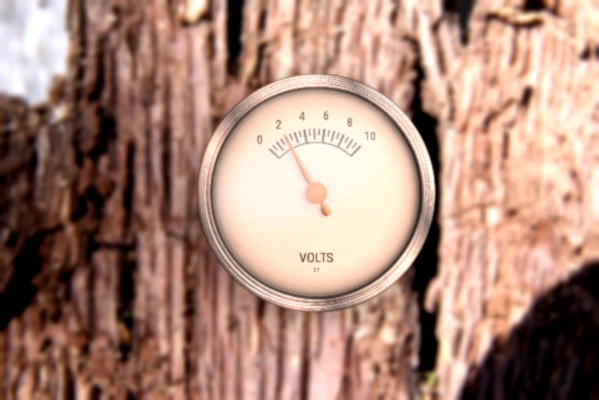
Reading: value=2 unit=V
